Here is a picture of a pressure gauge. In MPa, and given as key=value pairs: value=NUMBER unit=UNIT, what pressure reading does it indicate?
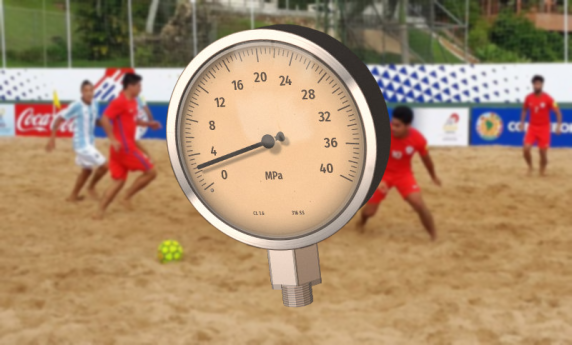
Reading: value=2.5 unit=MPa
